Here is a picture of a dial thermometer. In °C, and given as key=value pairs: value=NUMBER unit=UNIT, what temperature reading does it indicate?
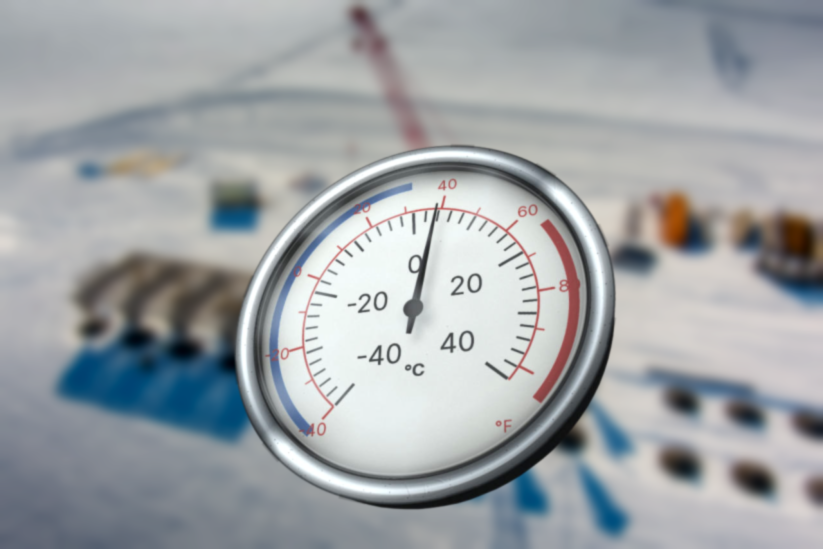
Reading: value=4 unit=°C
